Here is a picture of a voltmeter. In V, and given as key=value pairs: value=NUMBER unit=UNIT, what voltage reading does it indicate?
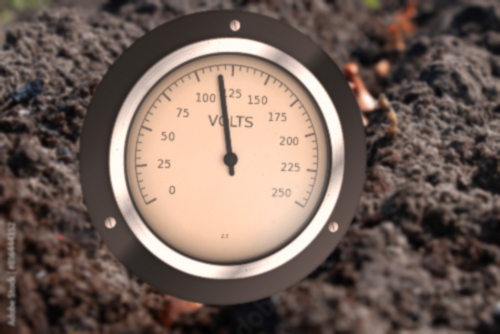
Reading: value=115 unit=V
